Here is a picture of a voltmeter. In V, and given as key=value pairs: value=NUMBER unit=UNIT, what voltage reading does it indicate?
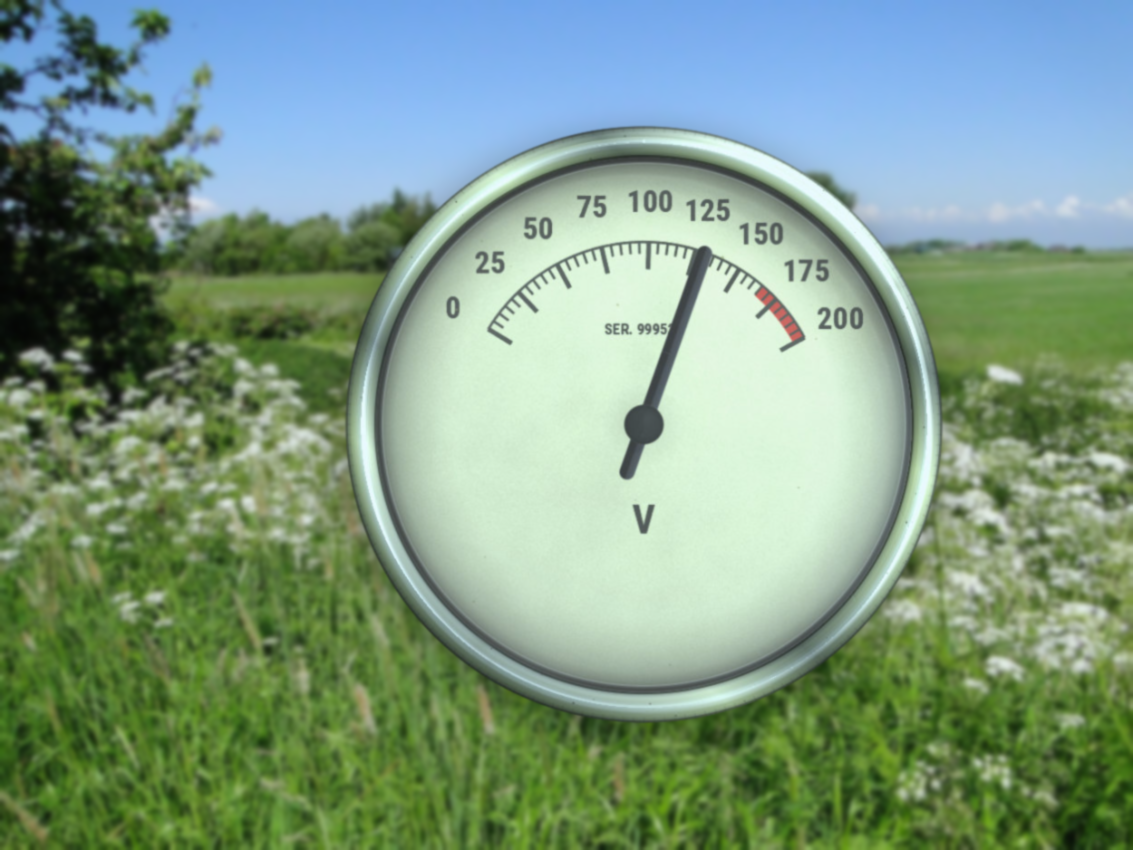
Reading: value=130 unit=V
